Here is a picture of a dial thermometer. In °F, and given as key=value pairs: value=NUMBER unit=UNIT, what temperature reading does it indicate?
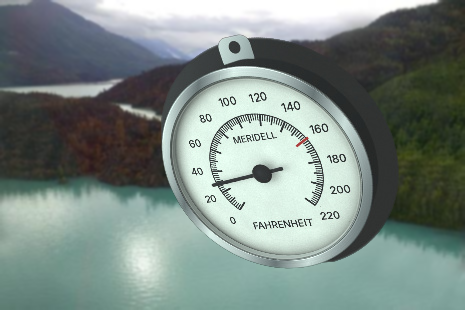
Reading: value=30 unit=°F
